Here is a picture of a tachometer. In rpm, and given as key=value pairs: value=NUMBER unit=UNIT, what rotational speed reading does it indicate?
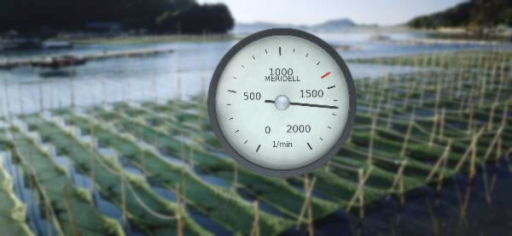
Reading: value=1650 unit=rpm
